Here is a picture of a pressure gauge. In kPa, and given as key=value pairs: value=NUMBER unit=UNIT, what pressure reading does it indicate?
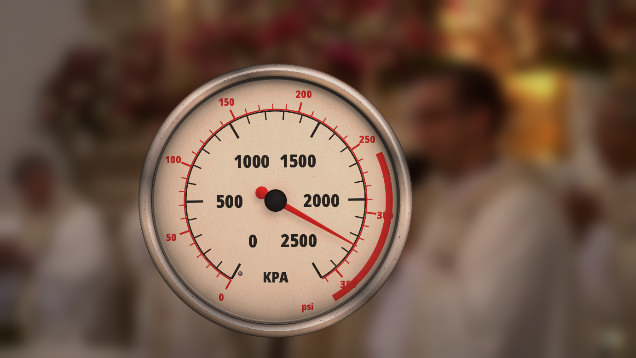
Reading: value=2250 unit=kPa
